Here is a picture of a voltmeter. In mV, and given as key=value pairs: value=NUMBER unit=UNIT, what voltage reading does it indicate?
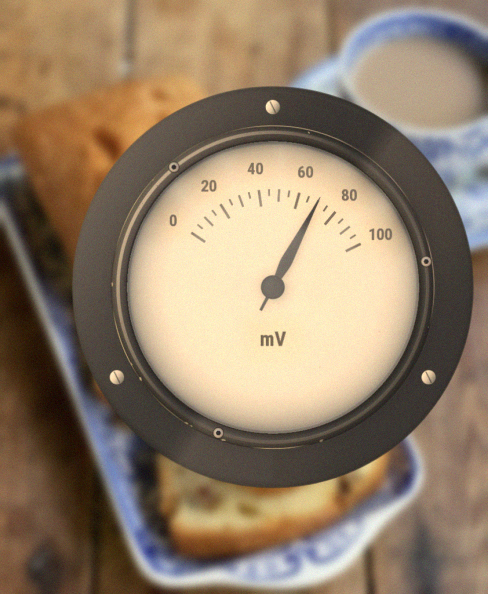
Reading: value=70 unit=mV
